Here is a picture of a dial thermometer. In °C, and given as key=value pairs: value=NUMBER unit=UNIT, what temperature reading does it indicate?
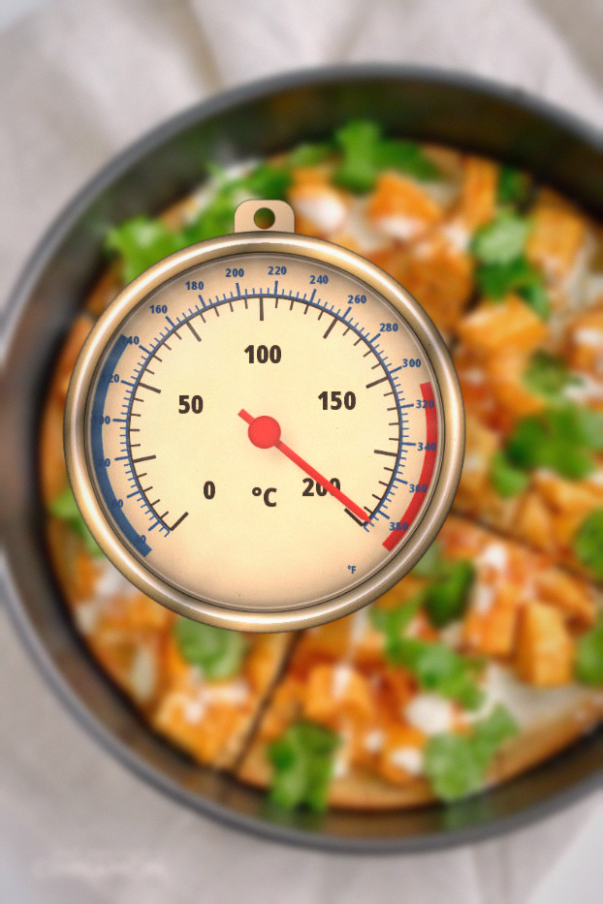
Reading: value=197.5 unit=°C
